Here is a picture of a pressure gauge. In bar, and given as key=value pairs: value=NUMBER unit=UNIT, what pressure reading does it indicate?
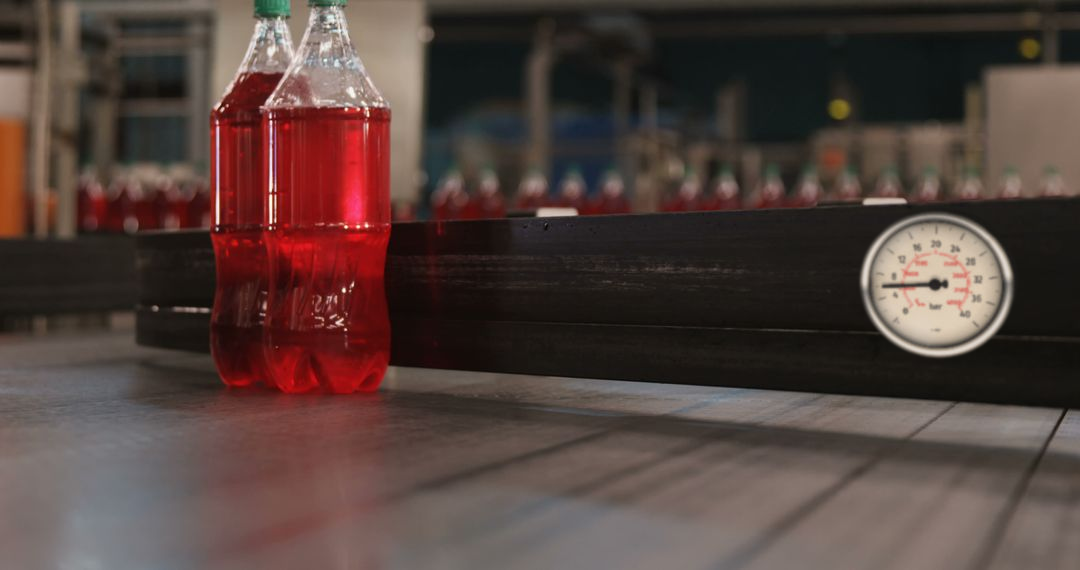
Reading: value=6 unit=bar
